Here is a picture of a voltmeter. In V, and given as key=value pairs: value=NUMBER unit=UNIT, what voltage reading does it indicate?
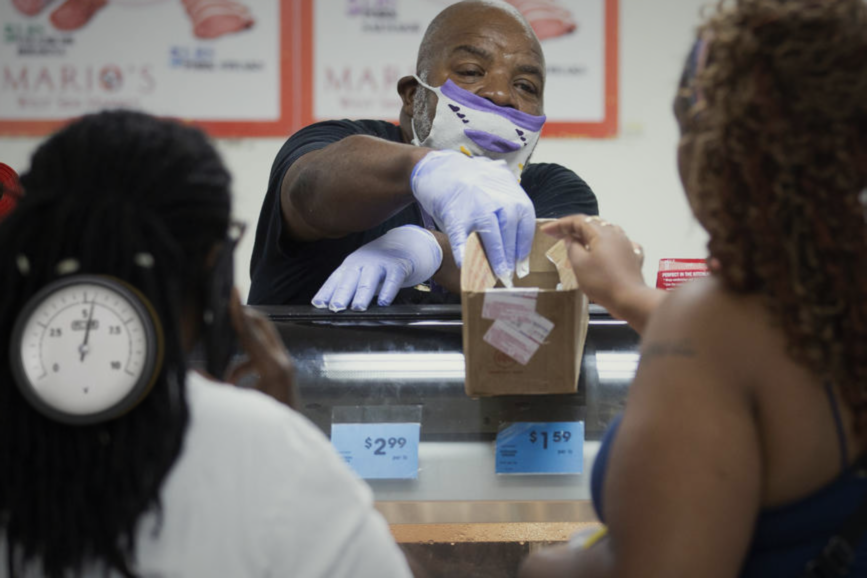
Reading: value=5.5 unit=V
